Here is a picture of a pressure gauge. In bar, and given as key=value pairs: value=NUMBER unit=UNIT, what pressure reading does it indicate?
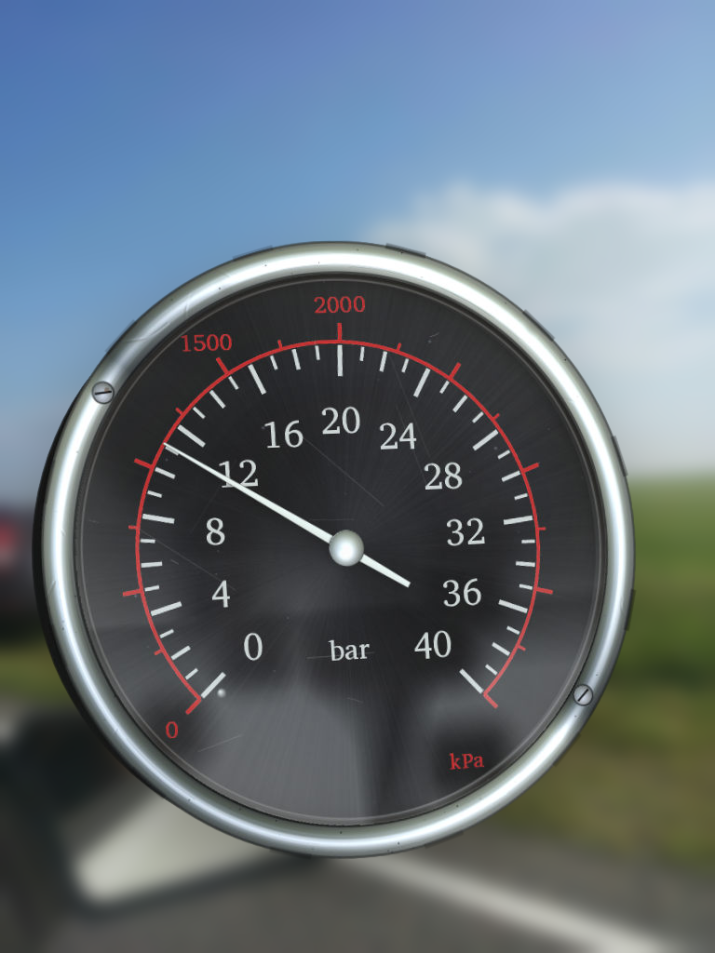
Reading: value=11 unit=bar
